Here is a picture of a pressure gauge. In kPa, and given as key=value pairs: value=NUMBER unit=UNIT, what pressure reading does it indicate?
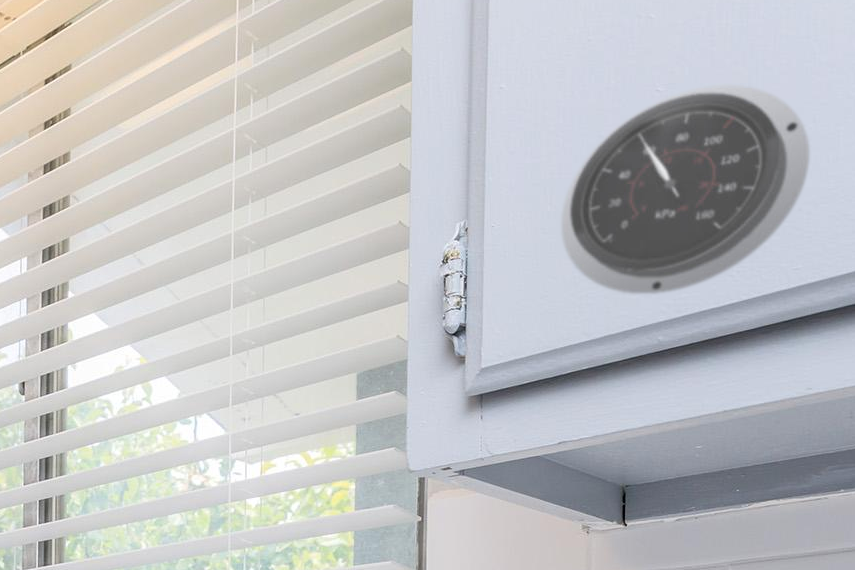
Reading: value=60 unit=kPa
